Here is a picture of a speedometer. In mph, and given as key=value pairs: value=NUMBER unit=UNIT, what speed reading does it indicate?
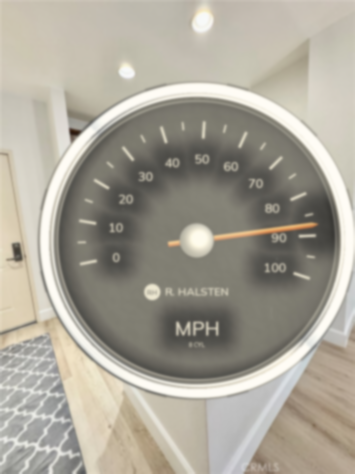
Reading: value=87.5 unit=mph
